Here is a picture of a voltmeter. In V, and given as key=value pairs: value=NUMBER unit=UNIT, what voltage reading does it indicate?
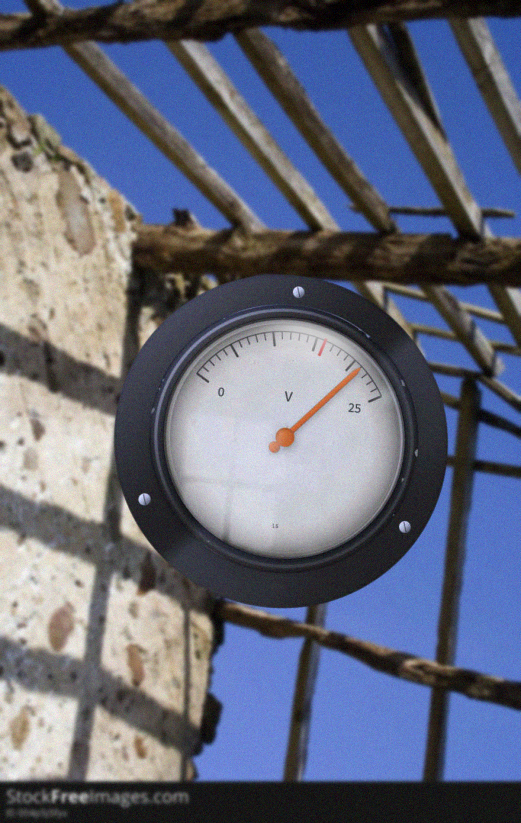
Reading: value=21 unit=V
